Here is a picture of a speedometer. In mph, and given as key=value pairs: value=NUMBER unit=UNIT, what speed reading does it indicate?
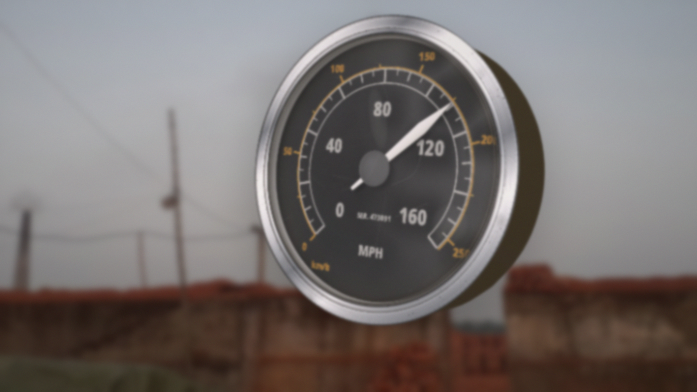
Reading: value=110 unit=mph
